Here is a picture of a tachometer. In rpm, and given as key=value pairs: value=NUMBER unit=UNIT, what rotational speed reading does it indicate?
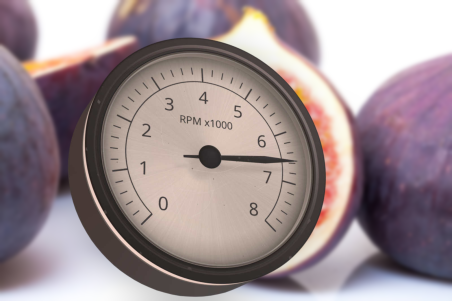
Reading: value=6600 unit=rpm
